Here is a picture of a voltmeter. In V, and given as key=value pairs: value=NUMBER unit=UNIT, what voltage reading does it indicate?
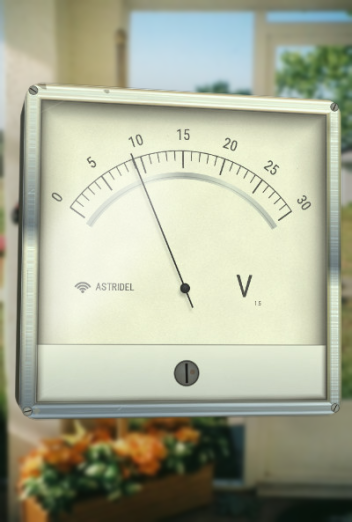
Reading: value=9 unit=V
